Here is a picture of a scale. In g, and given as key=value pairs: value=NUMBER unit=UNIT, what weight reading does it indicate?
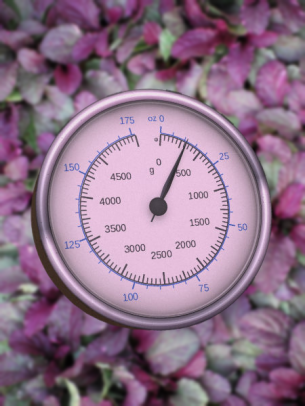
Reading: value=300 unit=g
